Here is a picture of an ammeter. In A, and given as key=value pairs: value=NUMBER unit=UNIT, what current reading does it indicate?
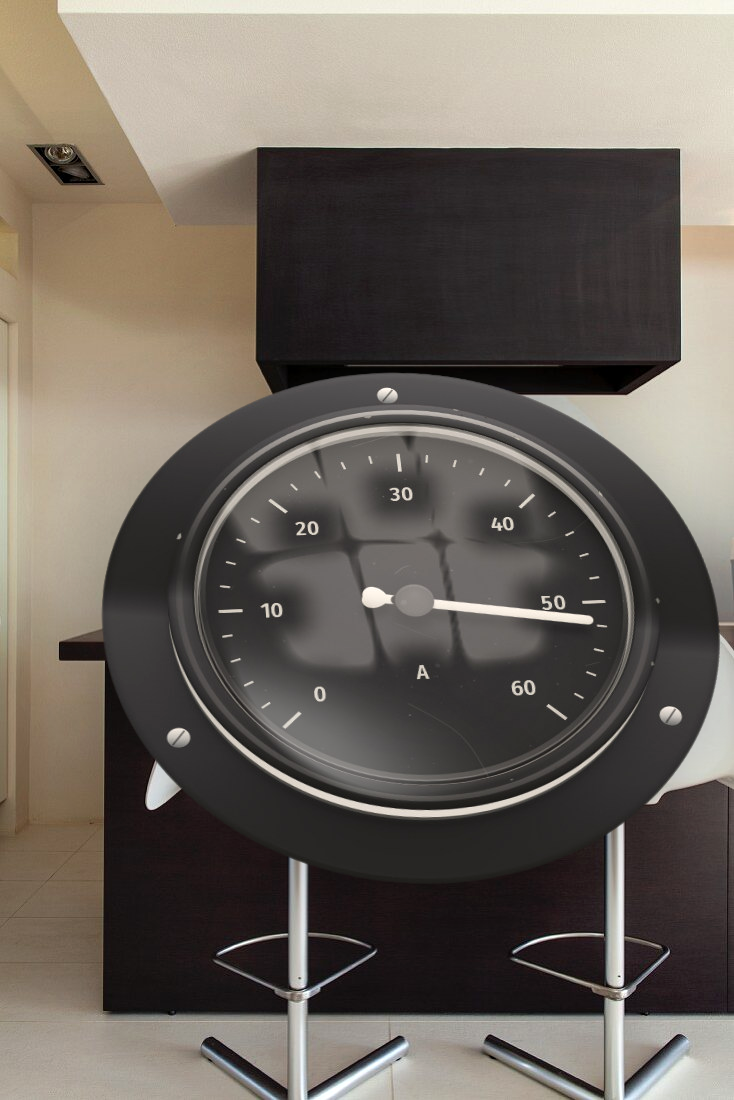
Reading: value=52 unit=A
